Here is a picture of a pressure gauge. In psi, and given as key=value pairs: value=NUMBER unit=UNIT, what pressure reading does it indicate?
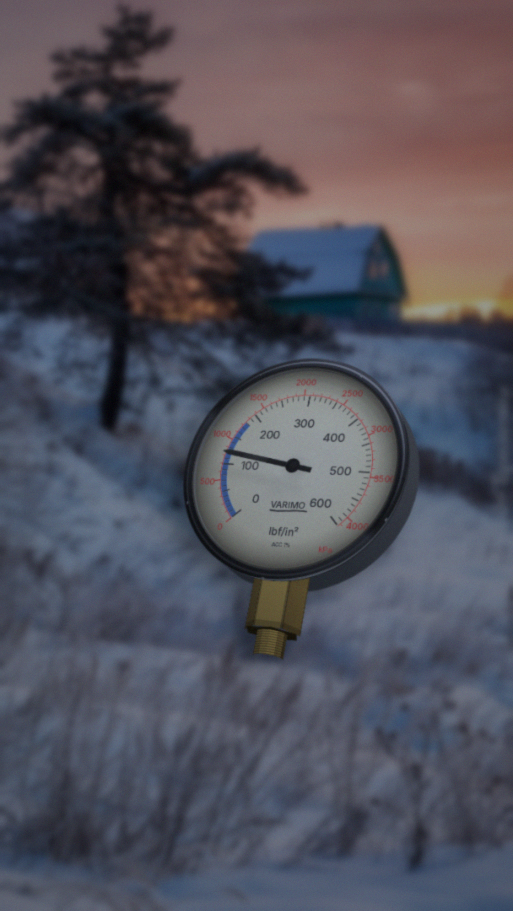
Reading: value=120 unit=psi
